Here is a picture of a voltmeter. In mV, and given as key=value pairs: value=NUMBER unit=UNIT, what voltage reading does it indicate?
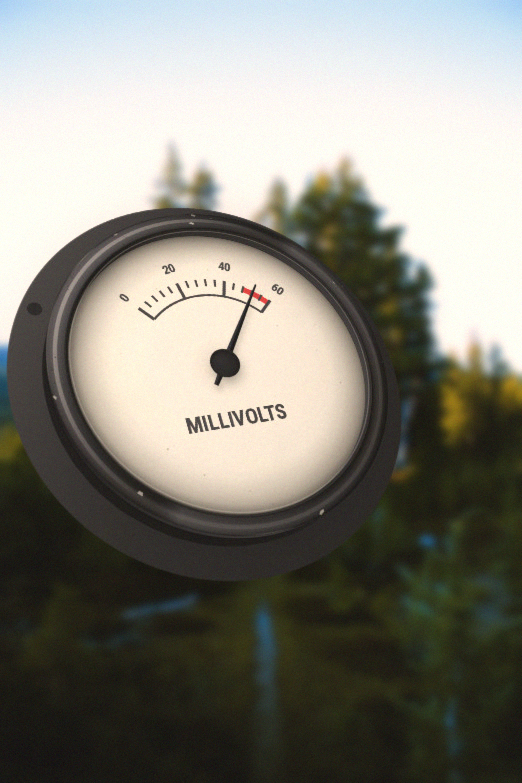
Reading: value=52 unit=mV
